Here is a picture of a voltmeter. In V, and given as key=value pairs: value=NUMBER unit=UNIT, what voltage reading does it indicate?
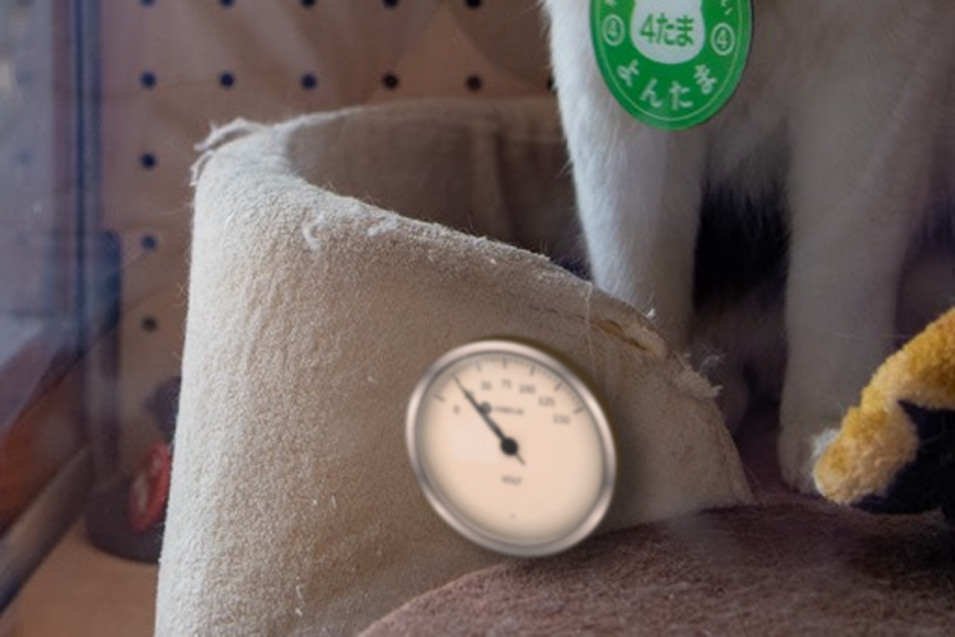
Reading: value=25 unit=V
